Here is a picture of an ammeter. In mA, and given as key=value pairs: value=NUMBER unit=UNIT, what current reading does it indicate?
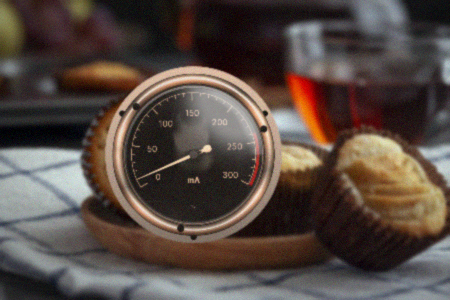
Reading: value=10 unit=mA
